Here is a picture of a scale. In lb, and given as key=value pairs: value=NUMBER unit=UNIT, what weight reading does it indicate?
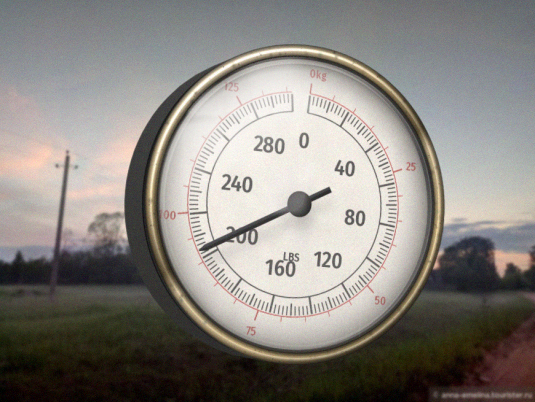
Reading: value=204 unit=lb
